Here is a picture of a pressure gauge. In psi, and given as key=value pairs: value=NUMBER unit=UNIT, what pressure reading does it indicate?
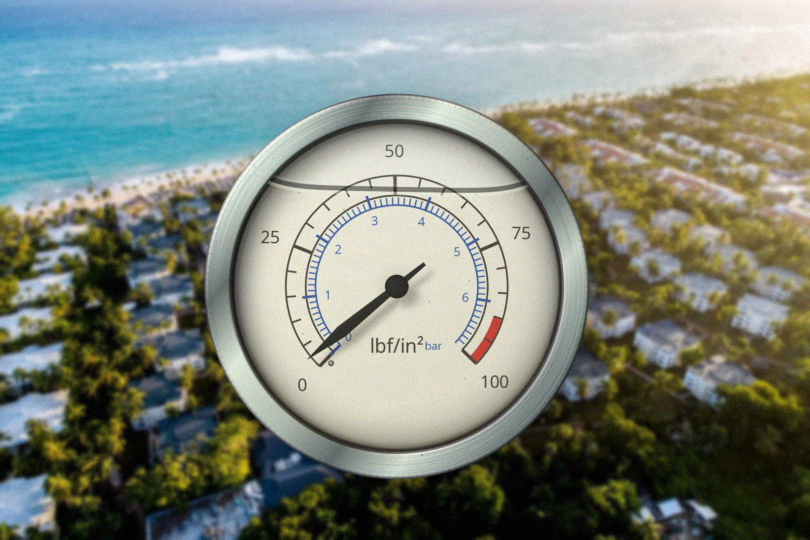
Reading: value=2.5 unit=psi
